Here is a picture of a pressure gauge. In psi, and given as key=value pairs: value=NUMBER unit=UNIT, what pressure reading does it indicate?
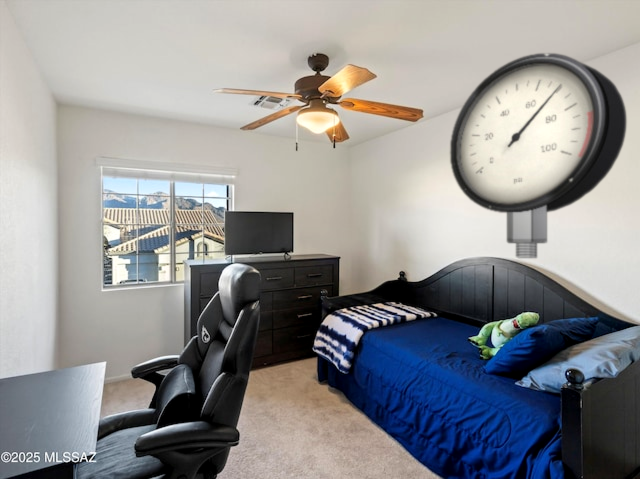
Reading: value=70 unit=psi
